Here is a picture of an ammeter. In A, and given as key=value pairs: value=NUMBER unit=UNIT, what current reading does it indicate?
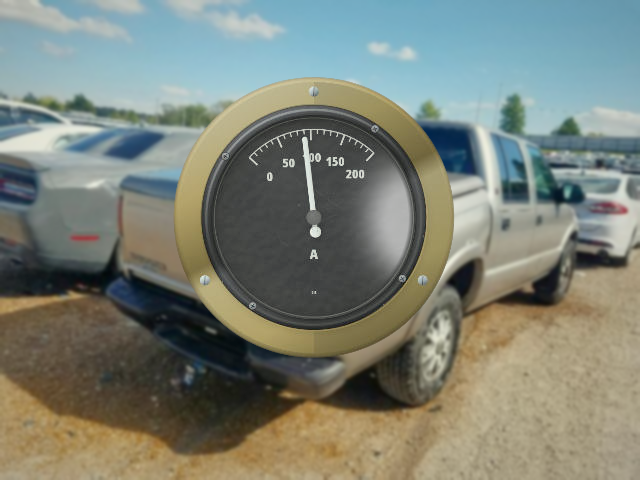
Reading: value=90 unit=A
